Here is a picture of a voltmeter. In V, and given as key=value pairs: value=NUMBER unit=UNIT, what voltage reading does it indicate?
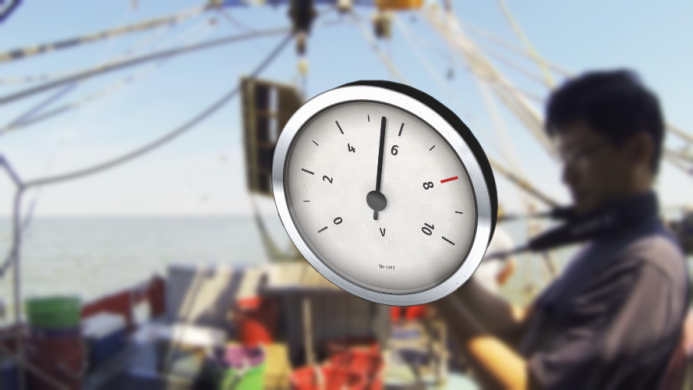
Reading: value=5.5 unit=V
